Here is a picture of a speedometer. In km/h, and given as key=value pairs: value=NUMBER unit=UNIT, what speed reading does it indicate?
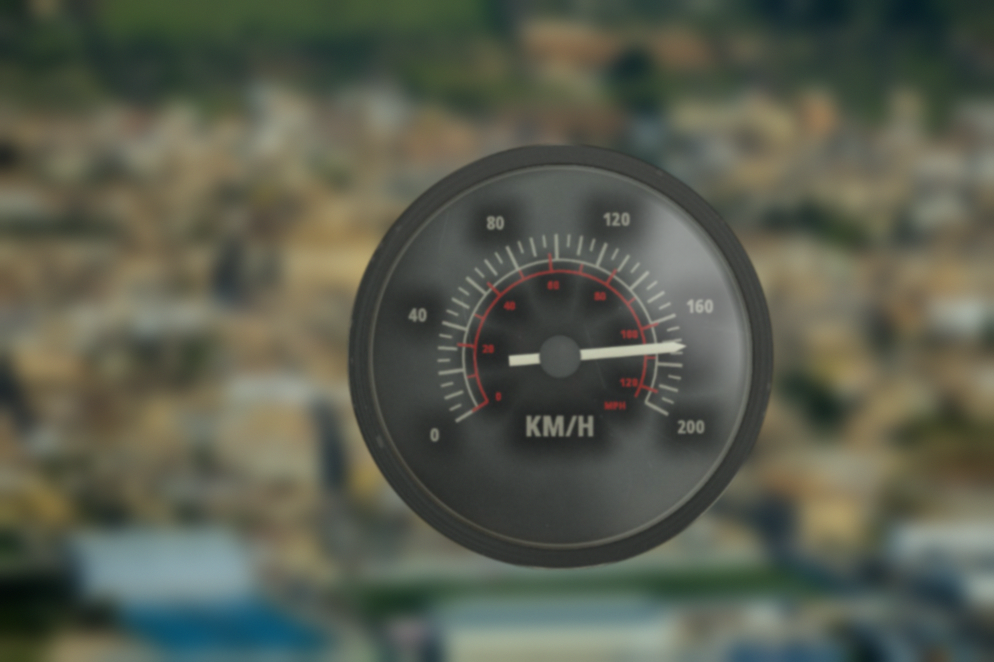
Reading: value=172.5 unit=km/h
